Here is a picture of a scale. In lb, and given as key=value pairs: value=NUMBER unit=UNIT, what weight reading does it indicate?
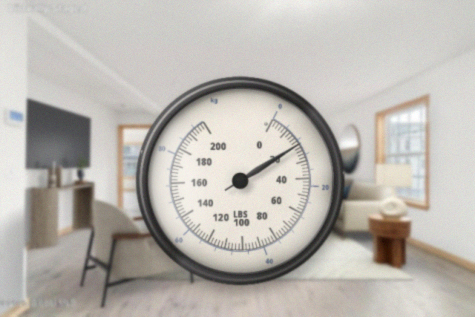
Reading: value=20 unit=lb
